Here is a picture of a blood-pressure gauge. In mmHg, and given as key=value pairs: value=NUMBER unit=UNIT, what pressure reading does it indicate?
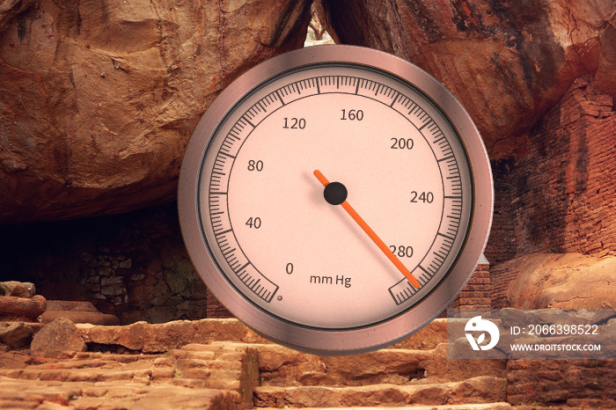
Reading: value=288 unit=mmHg
